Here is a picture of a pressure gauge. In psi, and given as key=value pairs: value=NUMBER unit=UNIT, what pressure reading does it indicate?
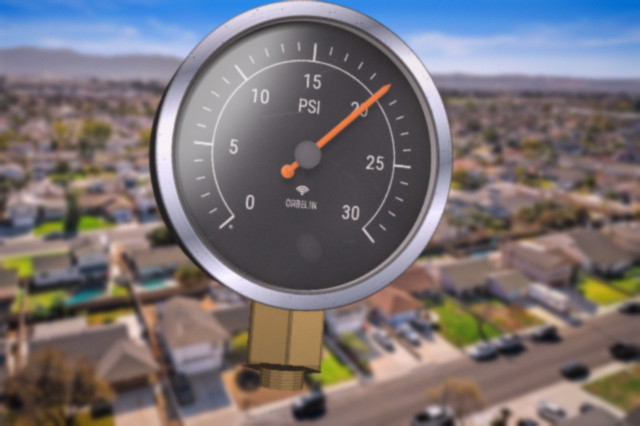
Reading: value=20 unit=psi
